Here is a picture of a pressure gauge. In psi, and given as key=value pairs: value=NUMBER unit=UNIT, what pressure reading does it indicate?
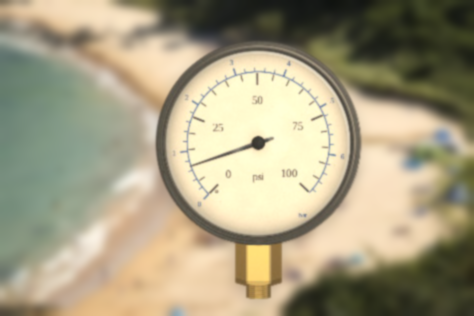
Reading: value=10 unit=psi
